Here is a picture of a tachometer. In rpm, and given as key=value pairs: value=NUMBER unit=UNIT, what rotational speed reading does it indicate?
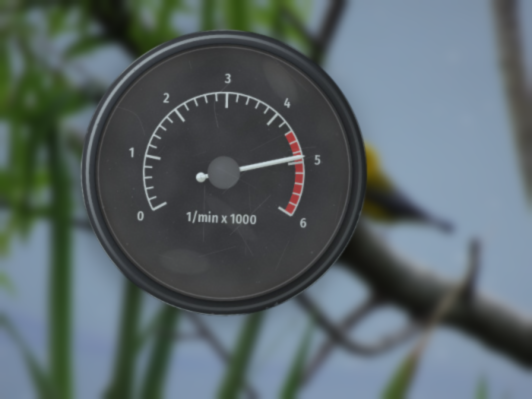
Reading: value=4900 unit=rpm
